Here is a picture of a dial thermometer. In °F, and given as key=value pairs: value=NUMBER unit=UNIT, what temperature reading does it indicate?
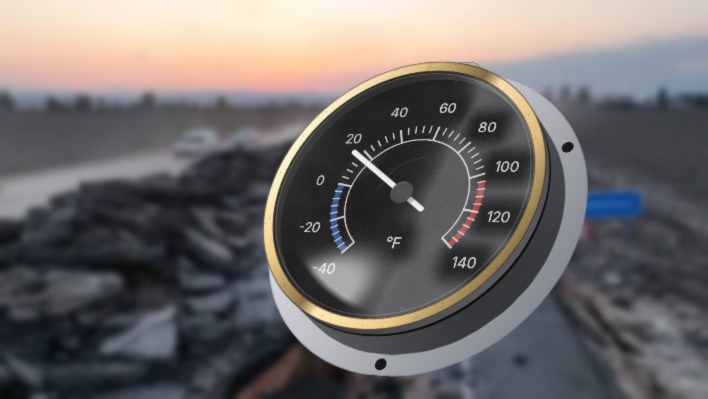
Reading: value=16 unit=°F
